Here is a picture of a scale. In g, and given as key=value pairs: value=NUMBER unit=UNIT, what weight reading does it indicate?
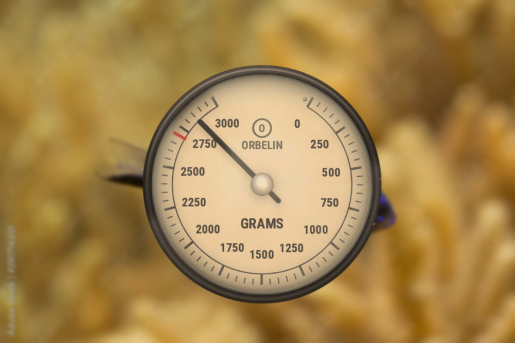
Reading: value=2850 unit=g
